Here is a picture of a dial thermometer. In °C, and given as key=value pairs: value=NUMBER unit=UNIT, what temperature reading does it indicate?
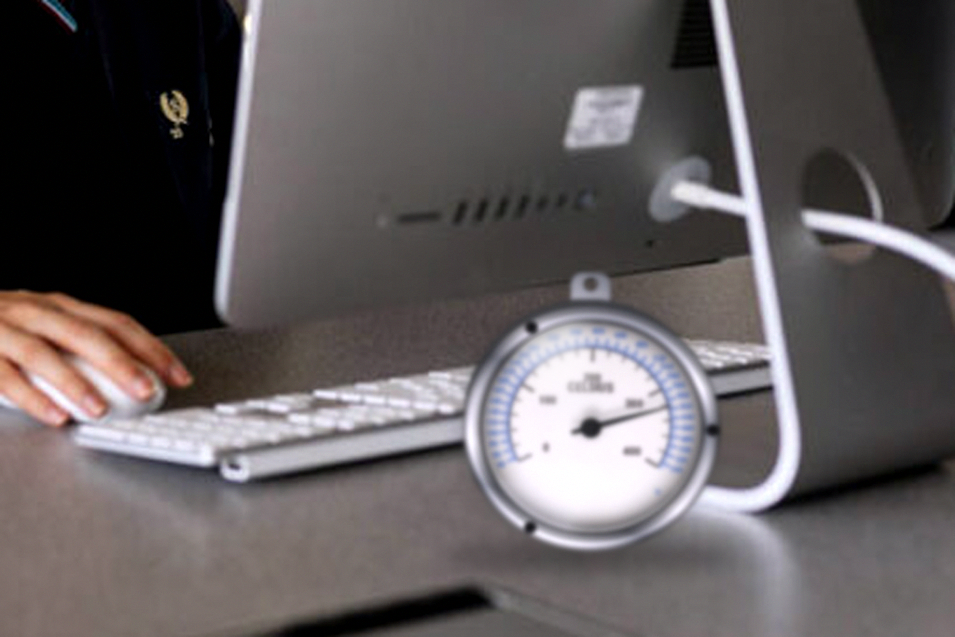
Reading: value=320 unit=°C
